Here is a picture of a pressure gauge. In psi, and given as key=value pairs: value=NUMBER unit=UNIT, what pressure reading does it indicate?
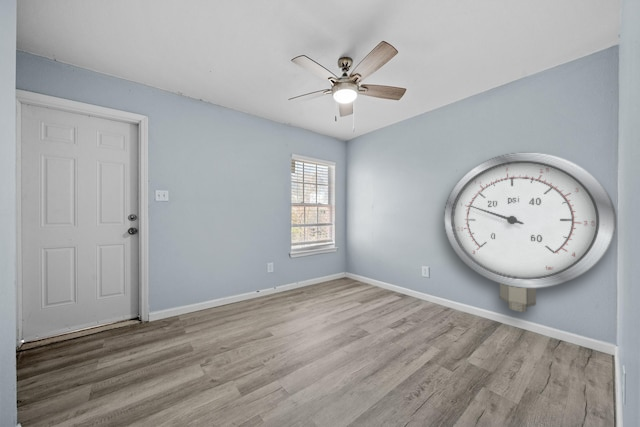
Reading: value=15 unit=psi
